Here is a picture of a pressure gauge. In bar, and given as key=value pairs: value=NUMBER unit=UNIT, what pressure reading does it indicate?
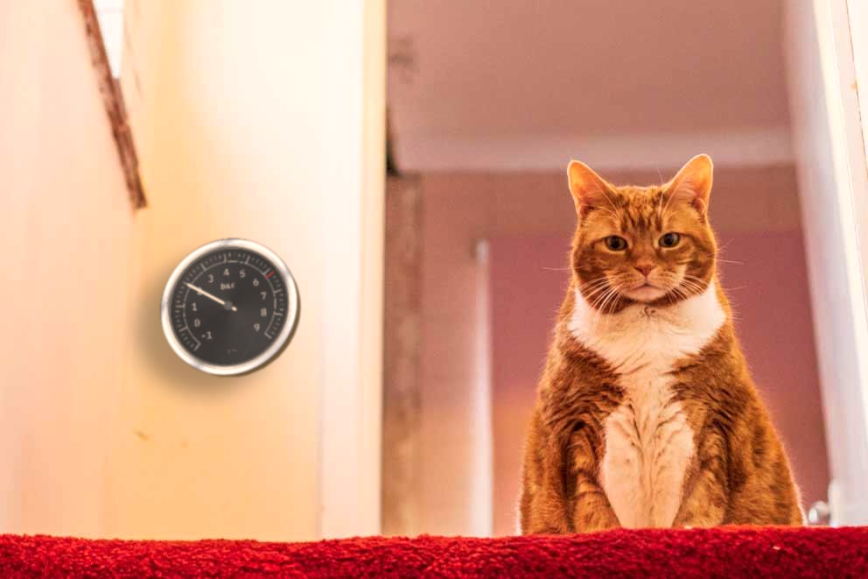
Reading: value=2 unit=bar
